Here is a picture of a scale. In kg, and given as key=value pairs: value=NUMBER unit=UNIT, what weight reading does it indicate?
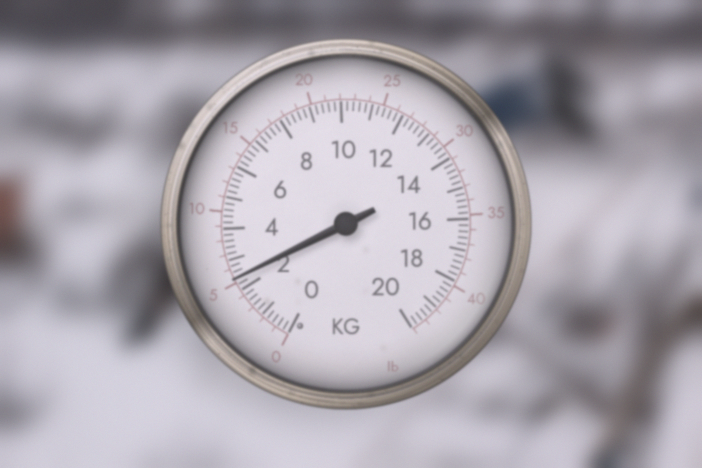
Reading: value=2.4 unit=kg
